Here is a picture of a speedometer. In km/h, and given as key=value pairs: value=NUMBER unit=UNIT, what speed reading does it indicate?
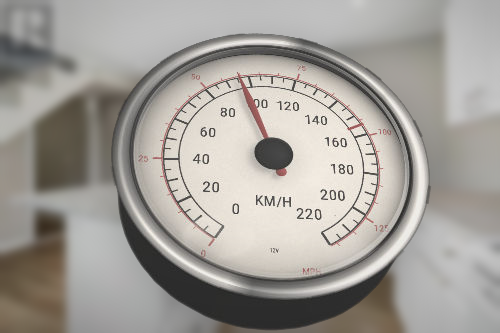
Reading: value=95 unit=km/h
